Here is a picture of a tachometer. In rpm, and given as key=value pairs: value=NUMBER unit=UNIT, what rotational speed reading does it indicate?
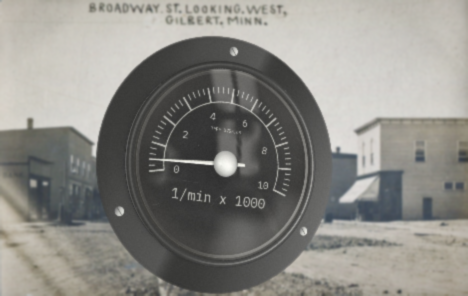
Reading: value=400 unit=rpm
